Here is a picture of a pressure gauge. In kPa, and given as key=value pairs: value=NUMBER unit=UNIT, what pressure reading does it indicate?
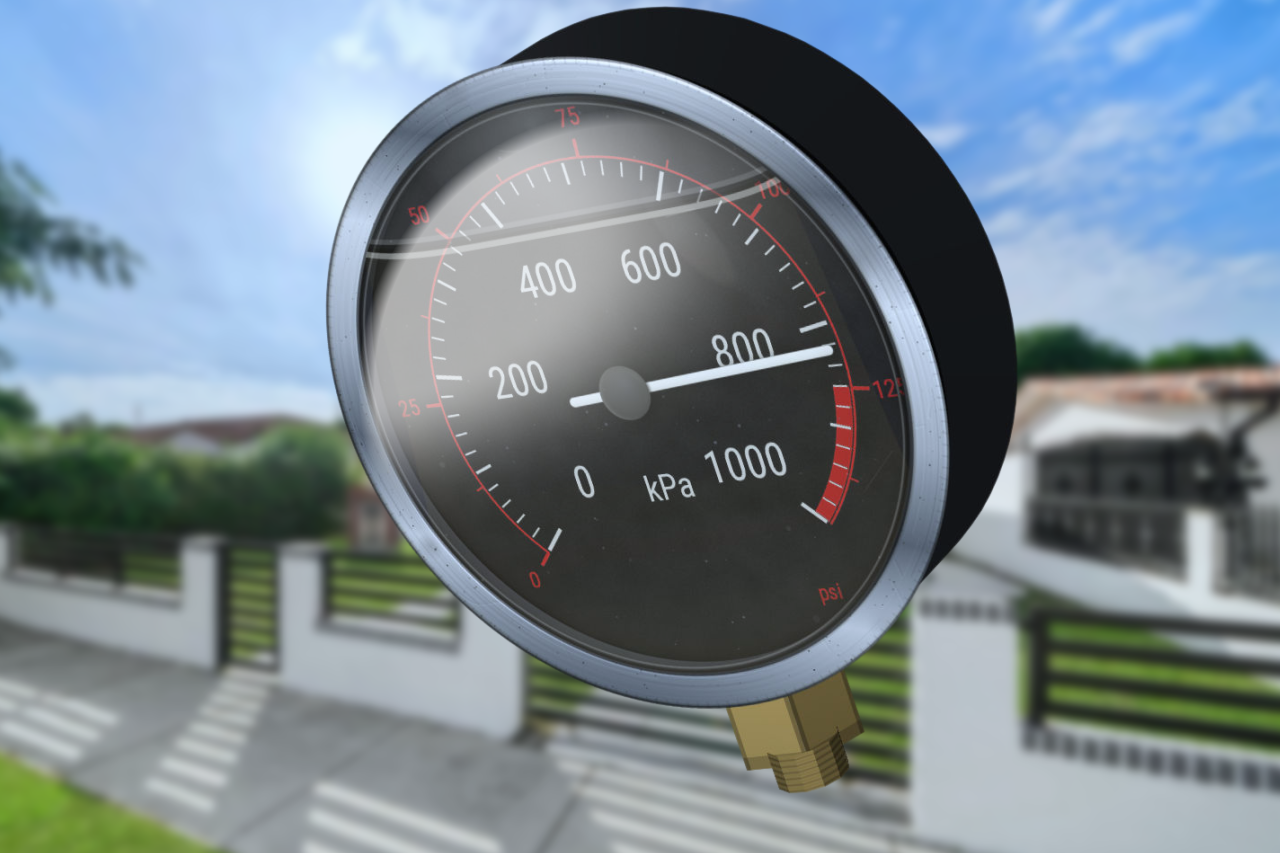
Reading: value=820 unit=kPa
